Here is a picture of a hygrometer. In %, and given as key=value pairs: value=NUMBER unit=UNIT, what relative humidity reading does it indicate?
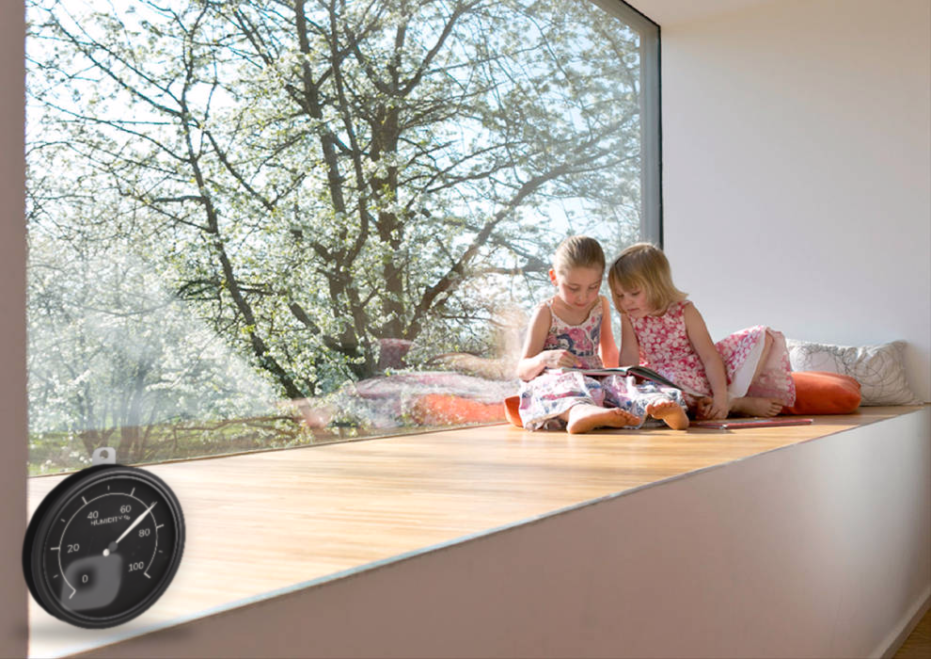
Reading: value=70 unit=%
